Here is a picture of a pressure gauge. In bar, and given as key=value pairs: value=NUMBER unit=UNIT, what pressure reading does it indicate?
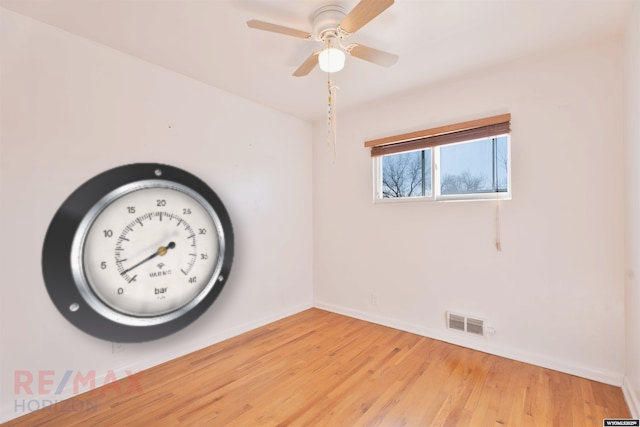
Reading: value=2.5 unit=bar
